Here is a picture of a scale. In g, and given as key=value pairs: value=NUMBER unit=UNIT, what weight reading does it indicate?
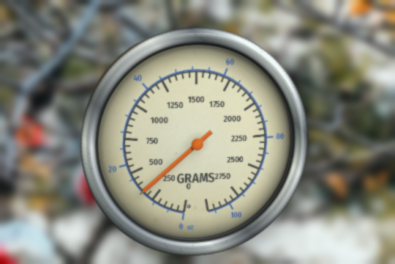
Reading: value=350 unit=g
